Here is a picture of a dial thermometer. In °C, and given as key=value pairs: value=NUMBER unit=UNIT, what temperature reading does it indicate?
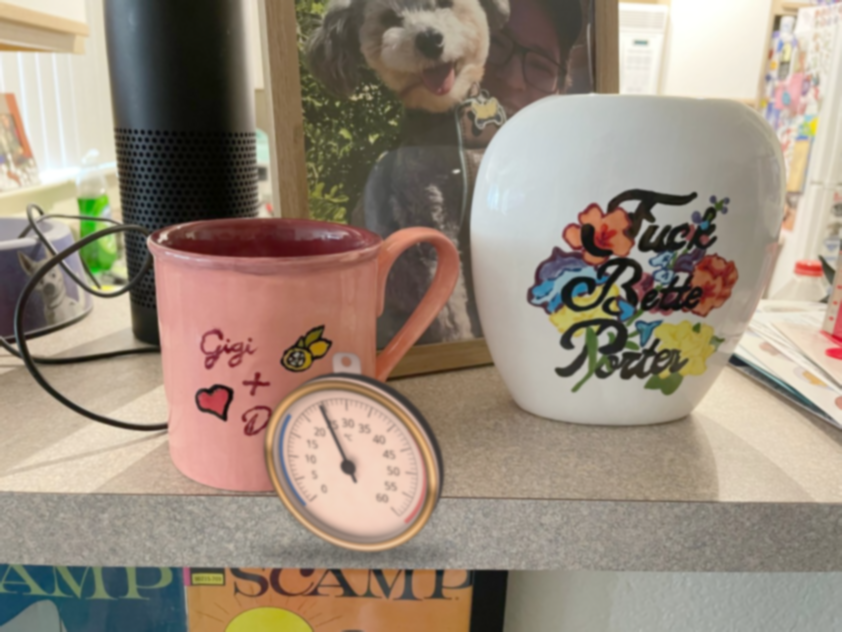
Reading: value=25 unit=°C
